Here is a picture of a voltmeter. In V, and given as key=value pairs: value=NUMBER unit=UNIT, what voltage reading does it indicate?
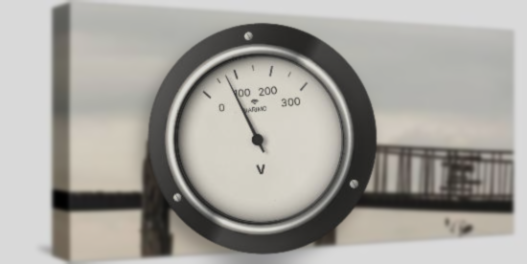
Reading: value=75 unit=V
